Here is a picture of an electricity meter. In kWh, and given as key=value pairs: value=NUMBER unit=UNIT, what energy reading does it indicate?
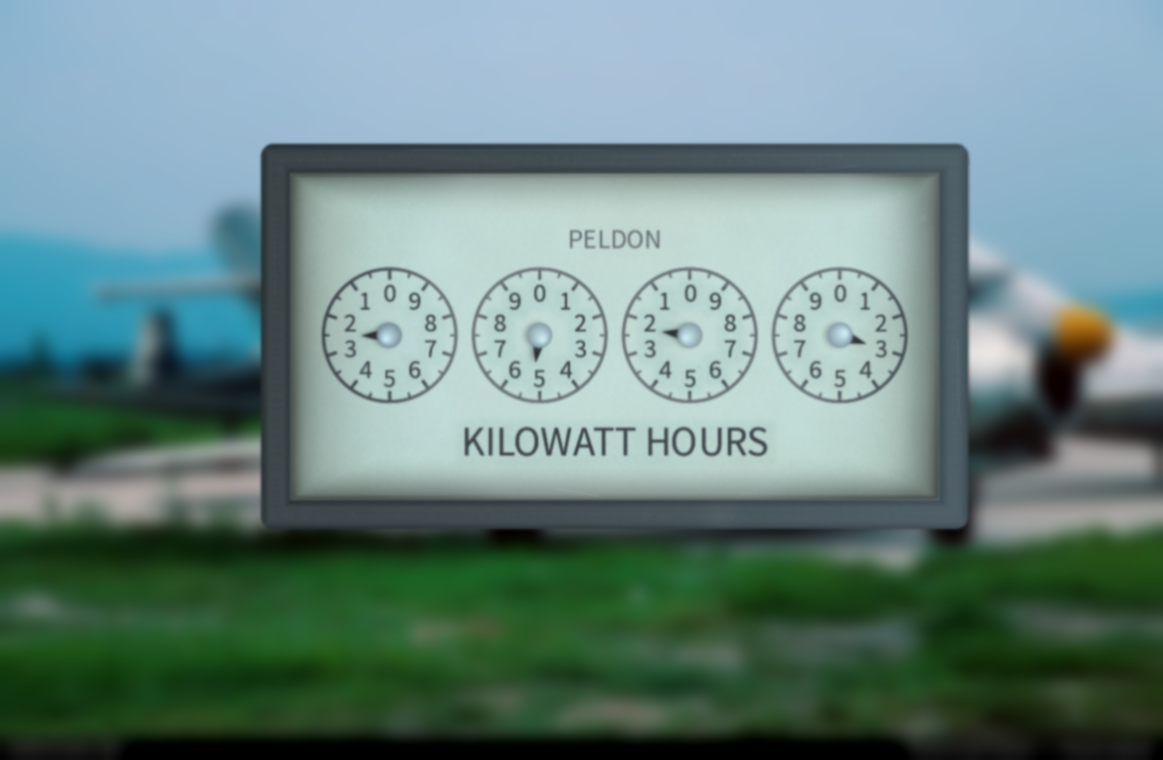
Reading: value=2523 unit=kWh
